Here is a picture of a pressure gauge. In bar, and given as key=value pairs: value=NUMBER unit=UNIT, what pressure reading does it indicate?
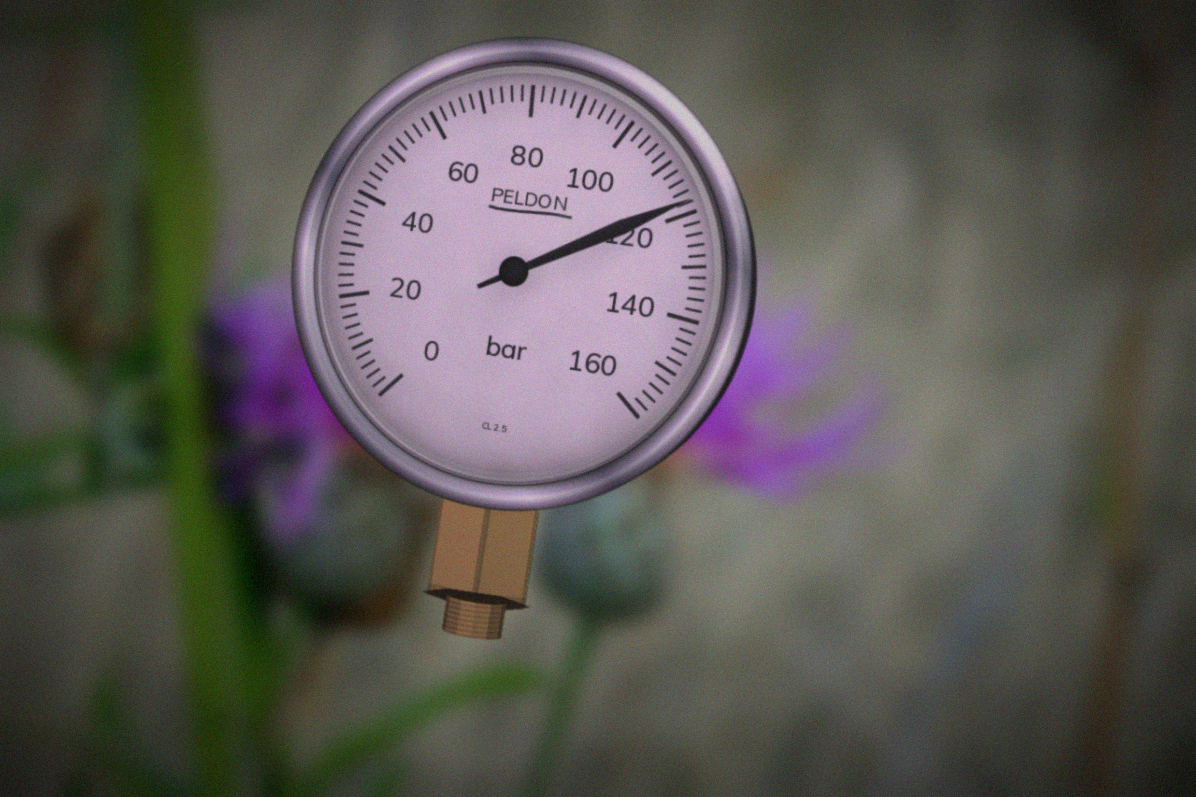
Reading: value=118 unit=bar
